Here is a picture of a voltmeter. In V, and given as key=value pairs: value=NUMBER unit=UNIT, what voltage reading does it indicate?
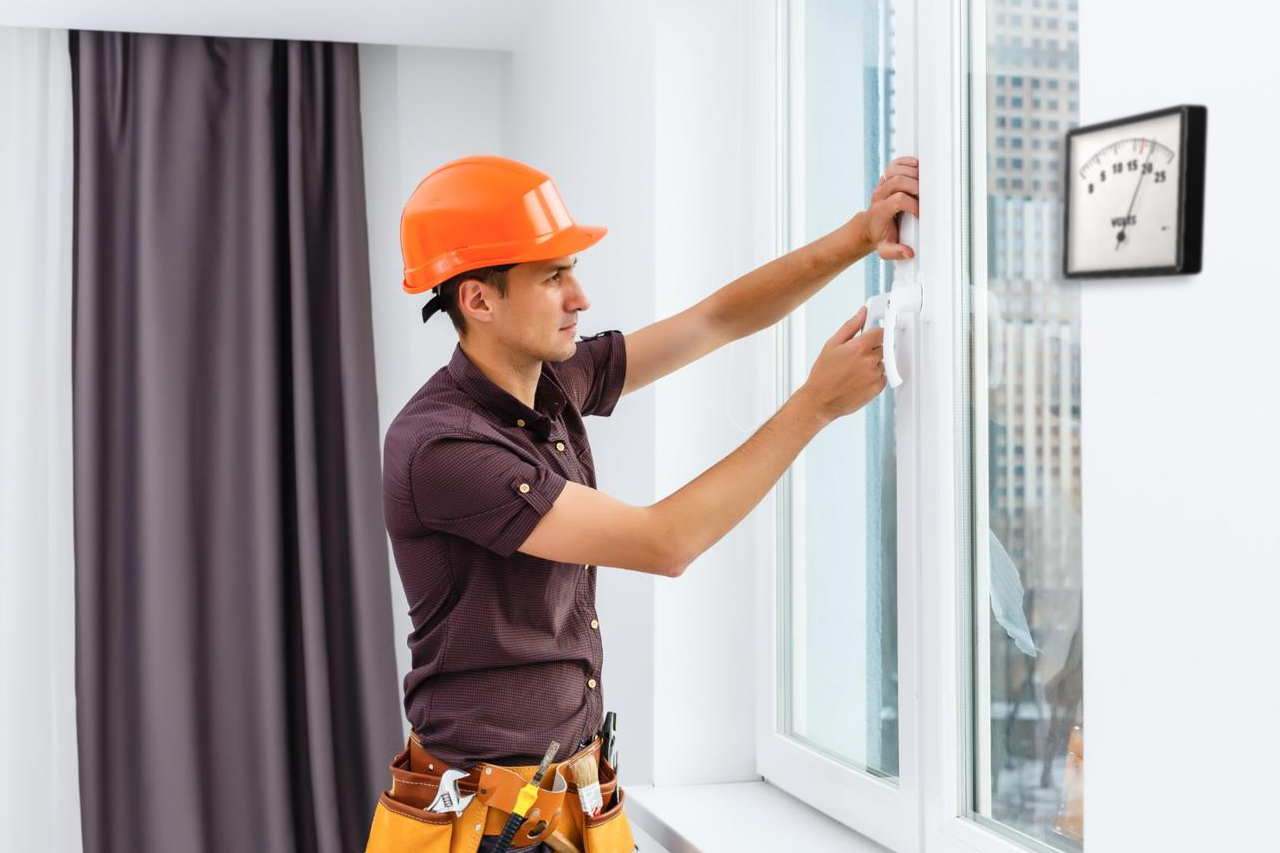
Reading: value=20 unit=V
